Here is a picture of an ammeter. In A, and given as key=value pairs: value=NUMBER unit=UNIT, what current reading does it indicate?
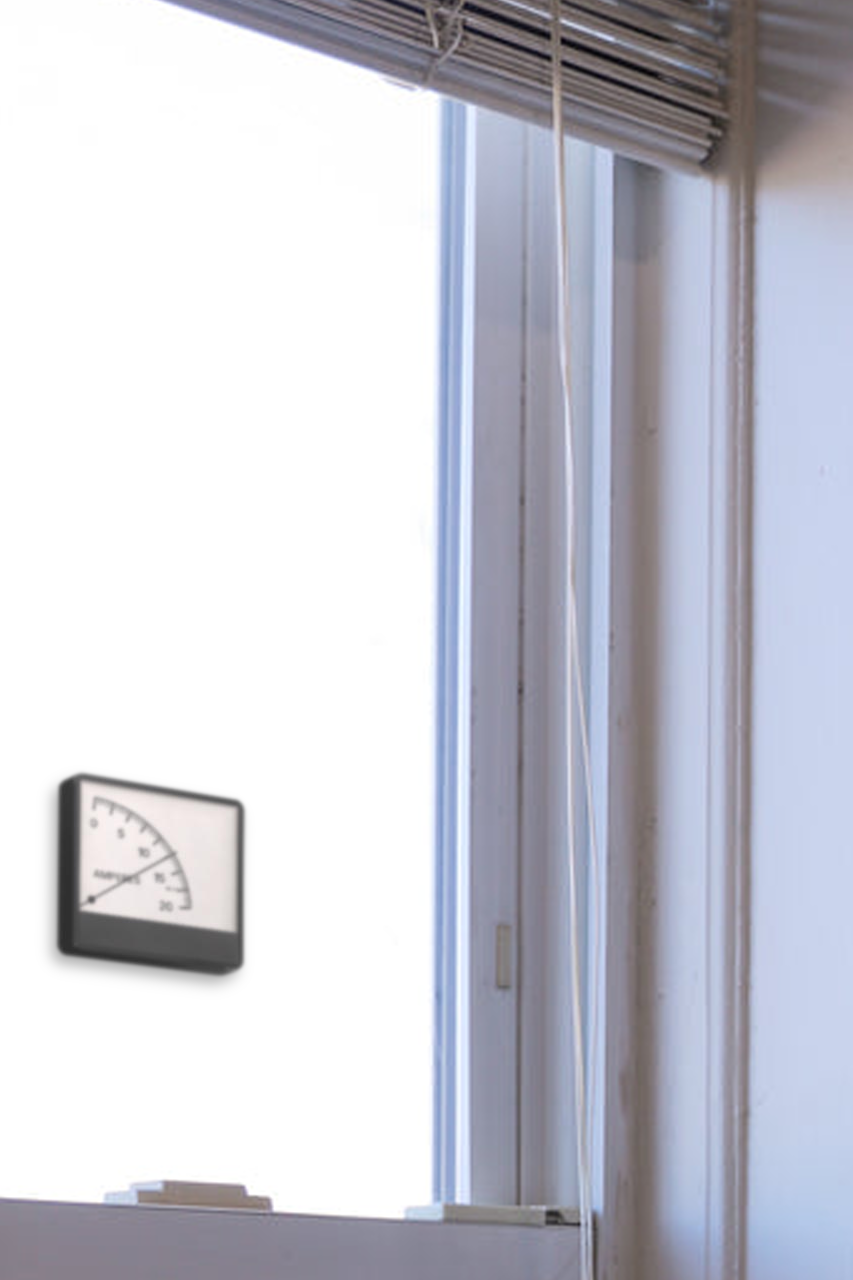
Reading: value=12.5 unit=A
